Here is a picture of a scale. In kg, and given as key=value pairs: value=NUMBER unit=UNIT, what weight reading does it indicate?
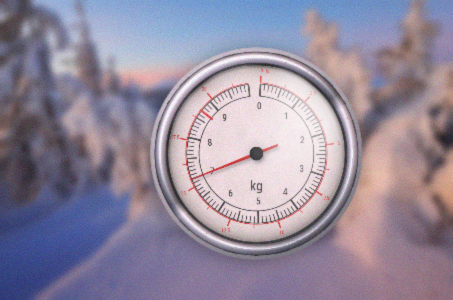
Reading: value=7 unit=kg
